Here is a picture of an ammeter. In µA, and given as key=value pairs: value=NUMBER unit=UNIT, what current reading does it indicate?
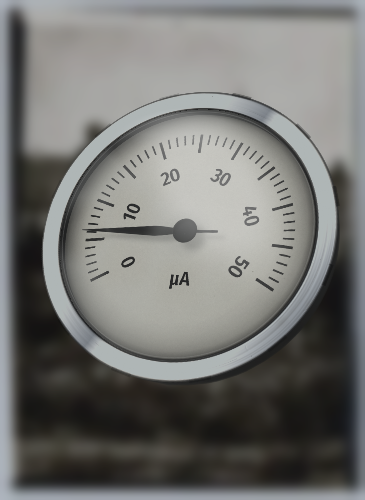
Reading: value=6 unit=µA
